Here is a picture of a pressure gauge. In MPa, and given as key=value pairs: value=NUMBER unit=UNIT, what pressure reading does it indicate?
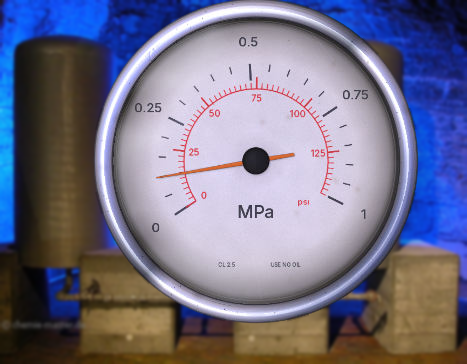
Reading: value=0.1 unit=MPa
